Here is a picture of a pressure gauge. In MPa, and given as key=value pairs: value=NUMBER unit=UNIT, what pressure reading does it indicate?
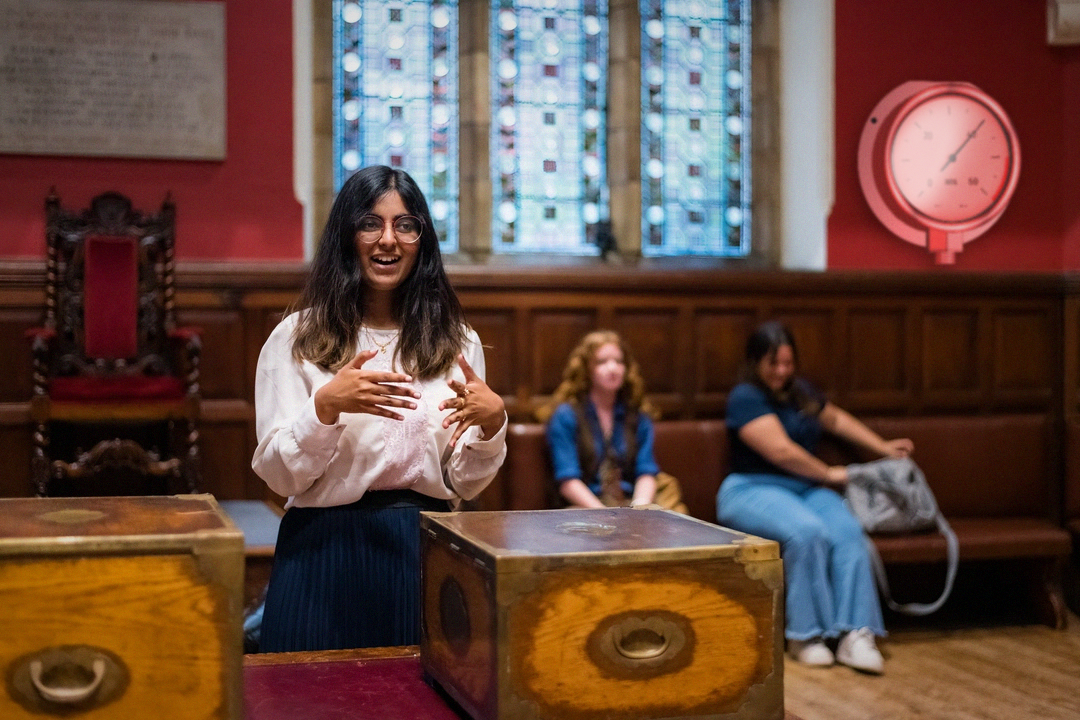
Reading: value=40 unit=MPa
